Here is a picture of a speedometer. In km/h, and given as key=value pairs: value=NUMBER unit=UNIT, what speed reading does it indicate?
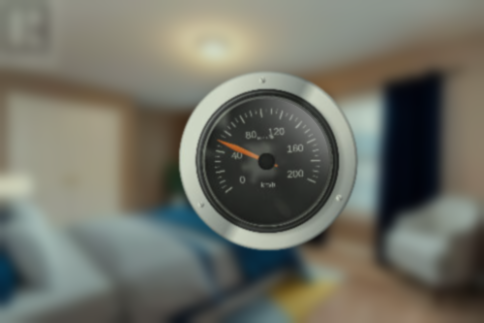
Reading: value=50 unit=km/h
